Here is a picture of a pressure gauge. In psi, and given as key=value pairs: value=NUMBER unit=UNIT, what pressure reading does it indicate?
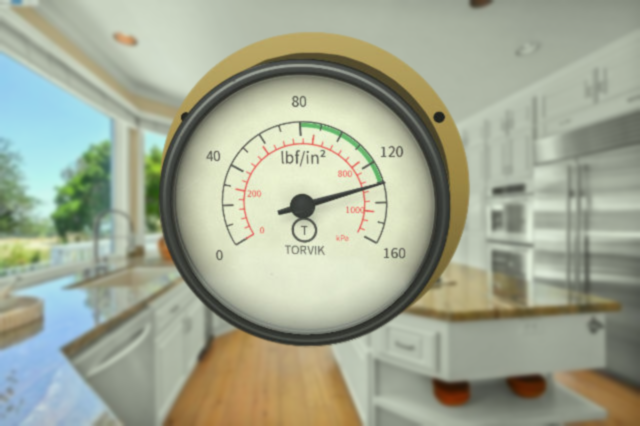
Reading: value=130 unit=psi
